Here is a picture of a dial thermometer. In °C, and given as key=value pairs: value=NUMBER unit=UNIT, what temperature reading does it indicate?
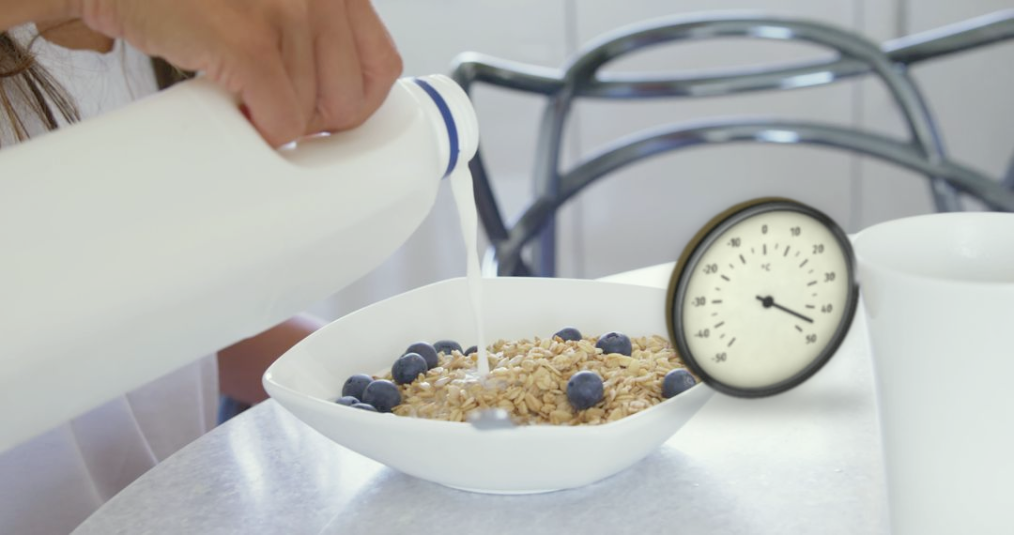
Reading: value=45 unit=°C
